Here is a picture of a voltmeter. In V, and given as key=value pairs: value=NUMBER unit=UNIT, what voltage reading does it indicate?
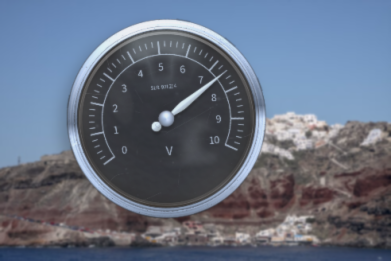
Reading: value=7.4 unit=V
